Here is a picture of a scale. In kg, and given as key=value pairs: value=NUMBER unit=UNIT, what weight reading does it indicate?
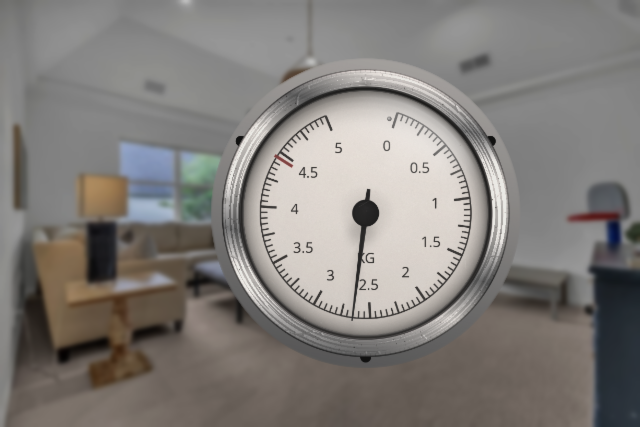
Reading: value=2.65 unit=kg
